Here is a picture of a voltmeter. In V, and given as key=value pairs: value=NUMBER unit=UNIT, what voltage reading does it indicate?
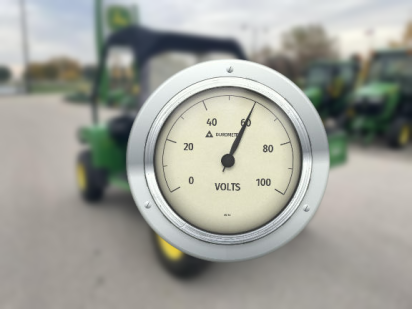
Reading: value=60 unit=V
